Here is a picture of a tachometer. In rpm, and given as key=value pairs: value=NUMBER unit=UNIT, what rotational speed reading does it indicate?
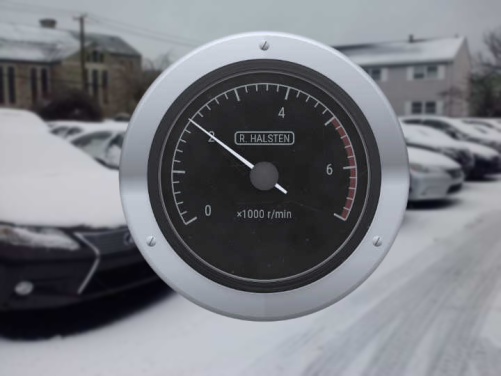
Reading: value=2000 unit=rpm
